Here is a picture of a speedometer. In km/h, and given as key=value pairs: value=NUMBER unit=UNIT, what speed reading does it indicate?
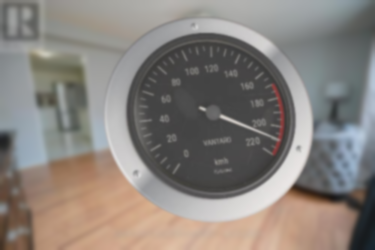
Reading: value=210 unit=km/h
